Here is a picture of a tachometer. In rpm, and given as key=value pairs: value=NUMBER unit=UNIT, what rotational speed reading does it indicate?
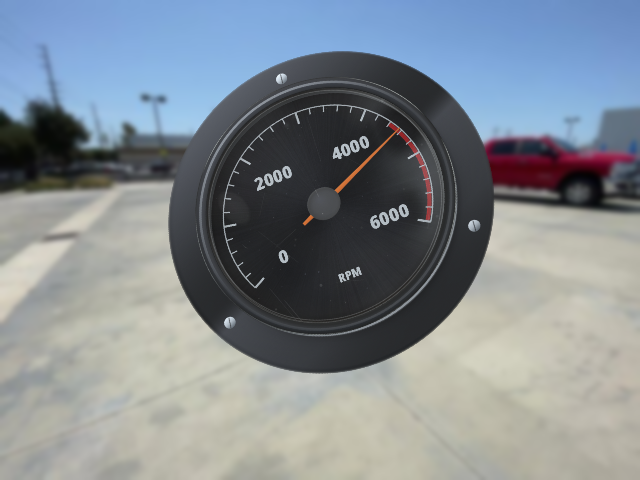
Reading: value=4600 unit=rpm
